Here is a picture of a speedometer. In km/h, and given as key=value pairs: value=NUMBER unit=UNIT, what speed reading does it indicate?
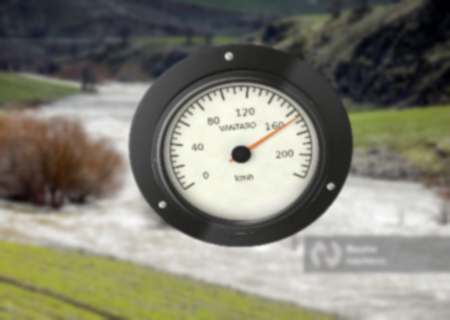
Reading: value=165 unit=km/h
